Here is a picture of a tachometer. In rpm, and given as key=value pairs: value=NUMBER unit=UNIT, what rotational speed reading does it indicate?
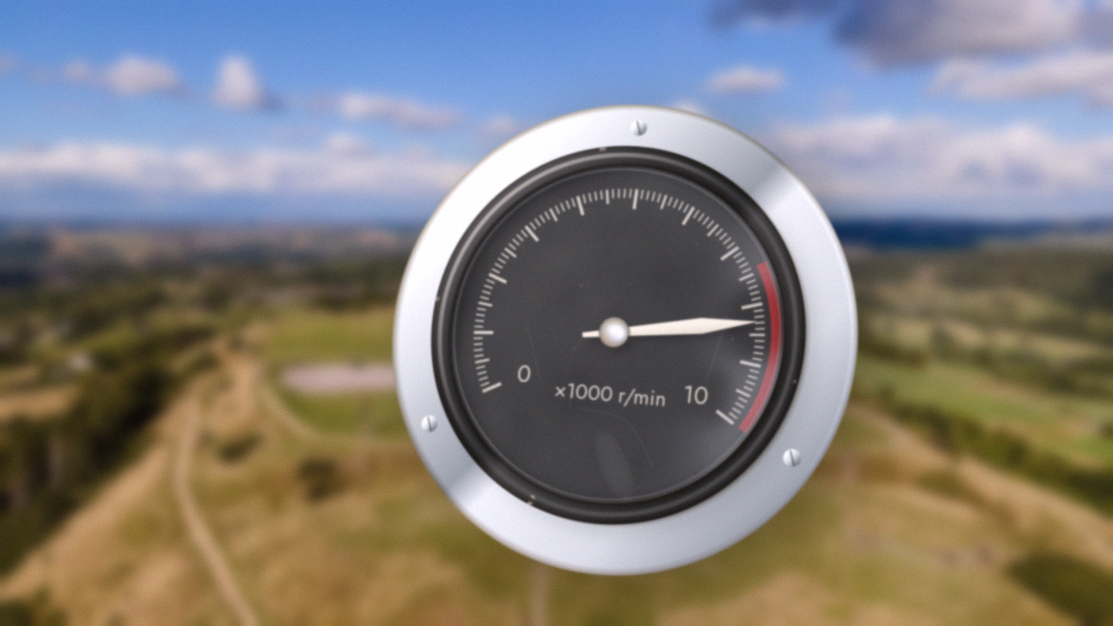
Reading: value=8300 unit=rpm
